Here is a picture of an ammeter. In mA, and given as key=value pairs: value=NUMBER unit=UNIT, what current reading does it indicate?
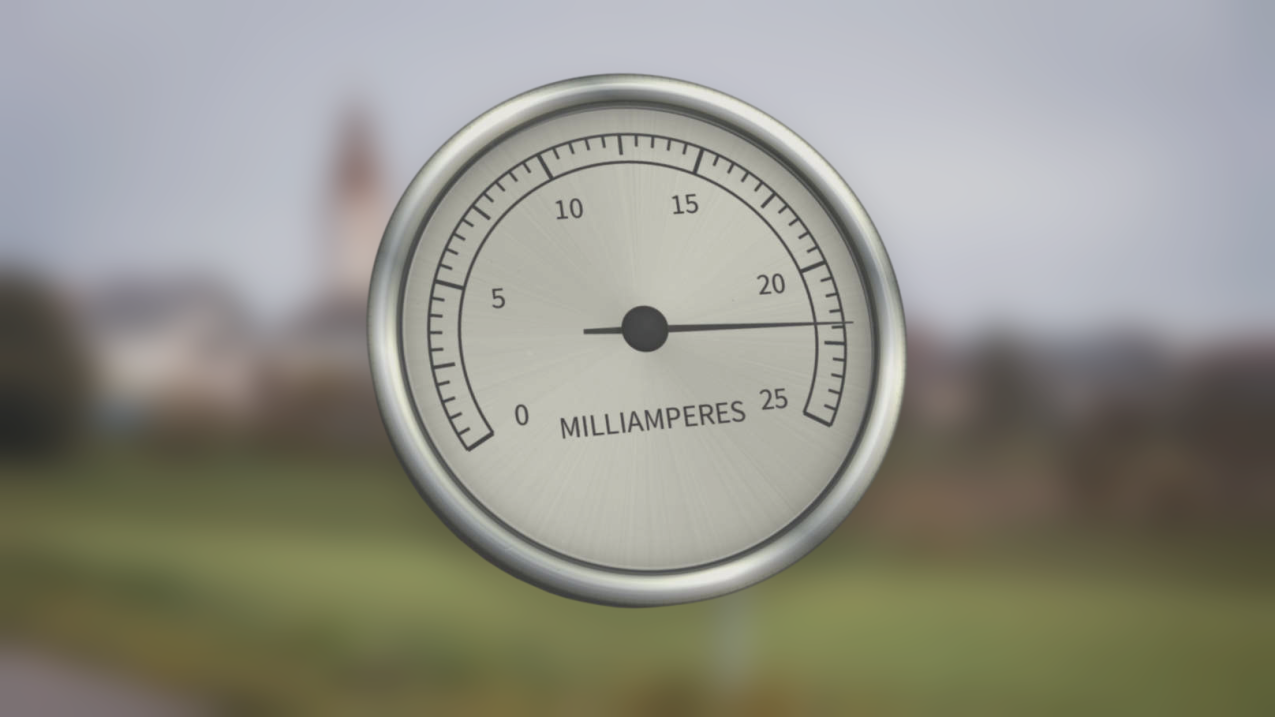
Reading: value=22 unit=mA
